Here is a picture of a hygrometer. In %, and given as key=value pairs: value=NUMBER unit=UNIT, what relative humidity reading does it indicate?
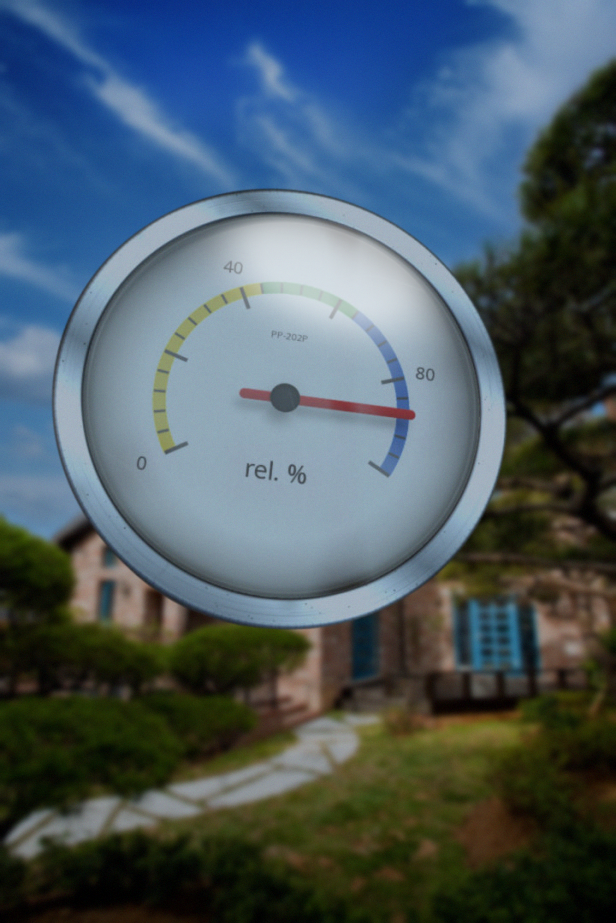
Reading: value=88 unit=%
